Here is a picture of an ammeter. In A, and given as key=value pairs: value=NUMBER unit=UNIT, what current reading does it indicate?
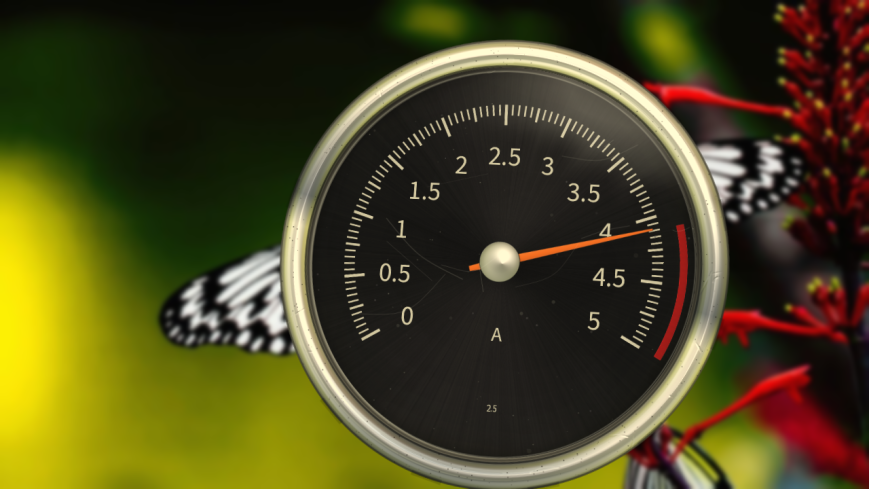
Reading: value=4.1 unit=A
